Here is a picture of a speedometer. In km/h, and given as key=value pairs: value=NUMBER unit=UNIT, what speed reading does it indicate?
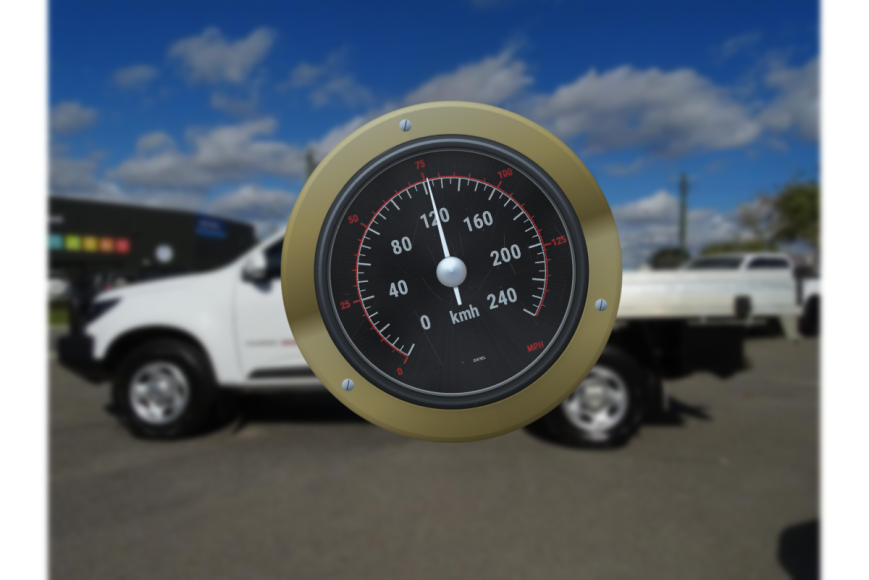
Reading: value=122.5 unit=km/h
